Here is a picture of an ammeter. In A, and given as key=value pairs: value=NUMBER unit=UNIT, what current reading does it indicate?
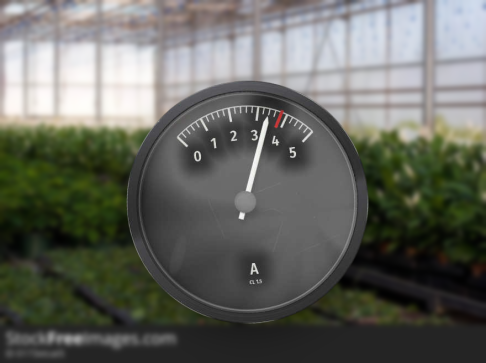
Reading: value=3.4 unit=A
